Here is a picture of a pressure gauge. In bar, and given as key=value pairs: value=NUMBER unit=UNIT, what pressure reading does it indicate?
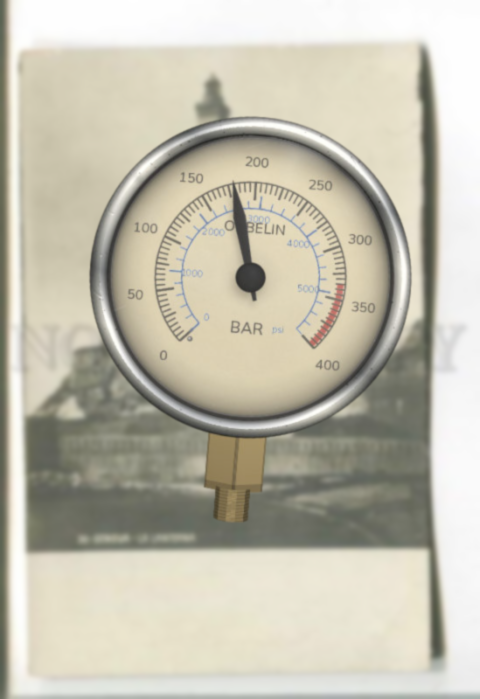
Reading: value=180 unit=bar
